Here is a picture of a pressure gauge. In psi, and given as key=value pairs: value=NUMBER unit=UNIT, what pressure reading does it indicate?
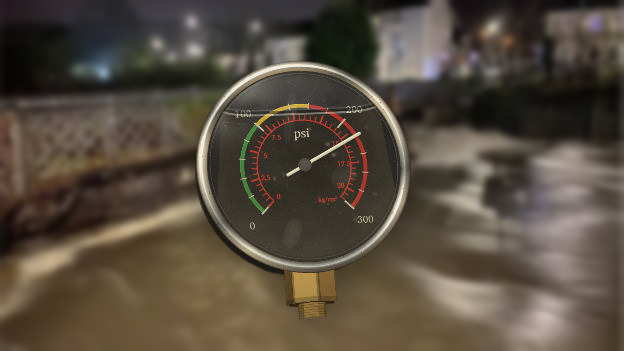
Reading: value=220 unit=psi
